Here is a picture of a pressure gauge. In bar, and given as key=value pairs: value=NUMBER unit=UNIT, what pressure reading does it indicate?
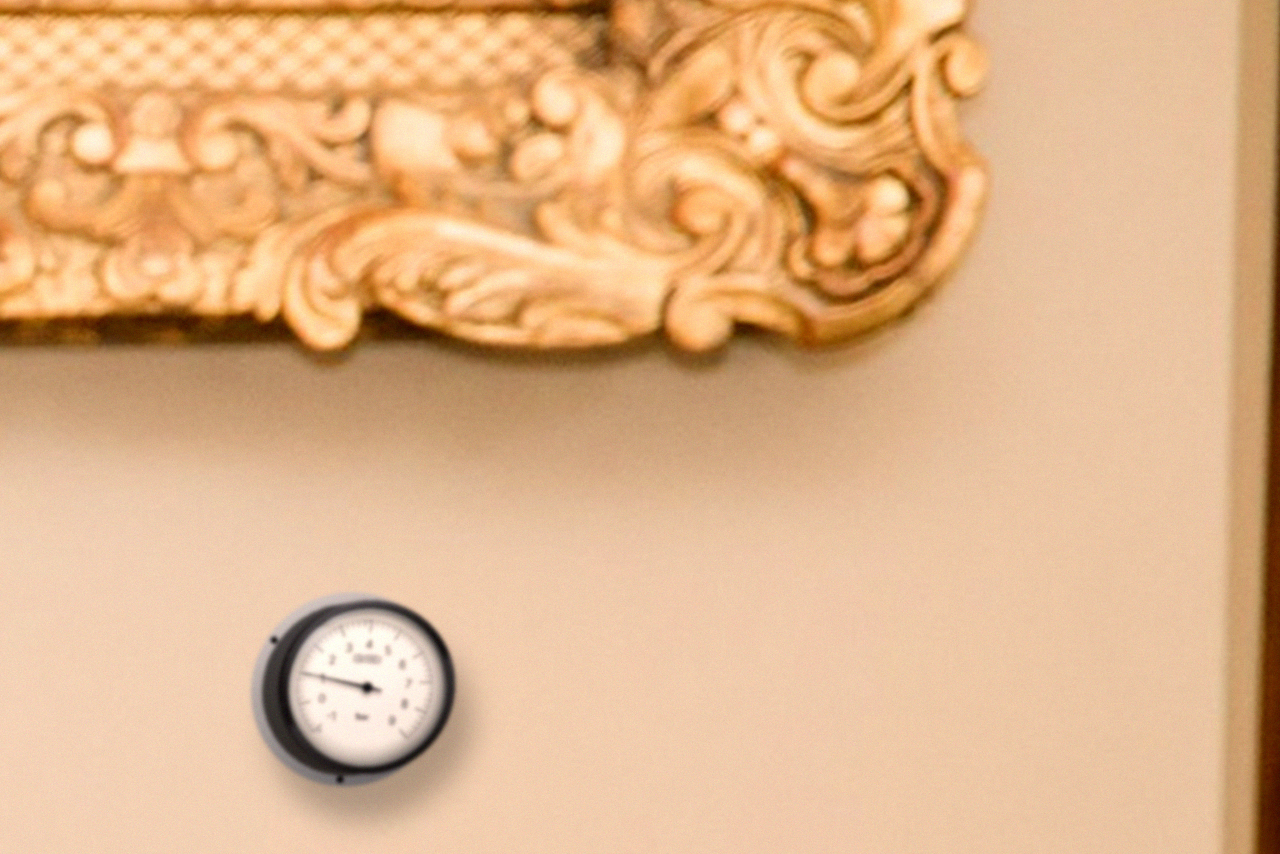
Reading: value=1 unit=bar
